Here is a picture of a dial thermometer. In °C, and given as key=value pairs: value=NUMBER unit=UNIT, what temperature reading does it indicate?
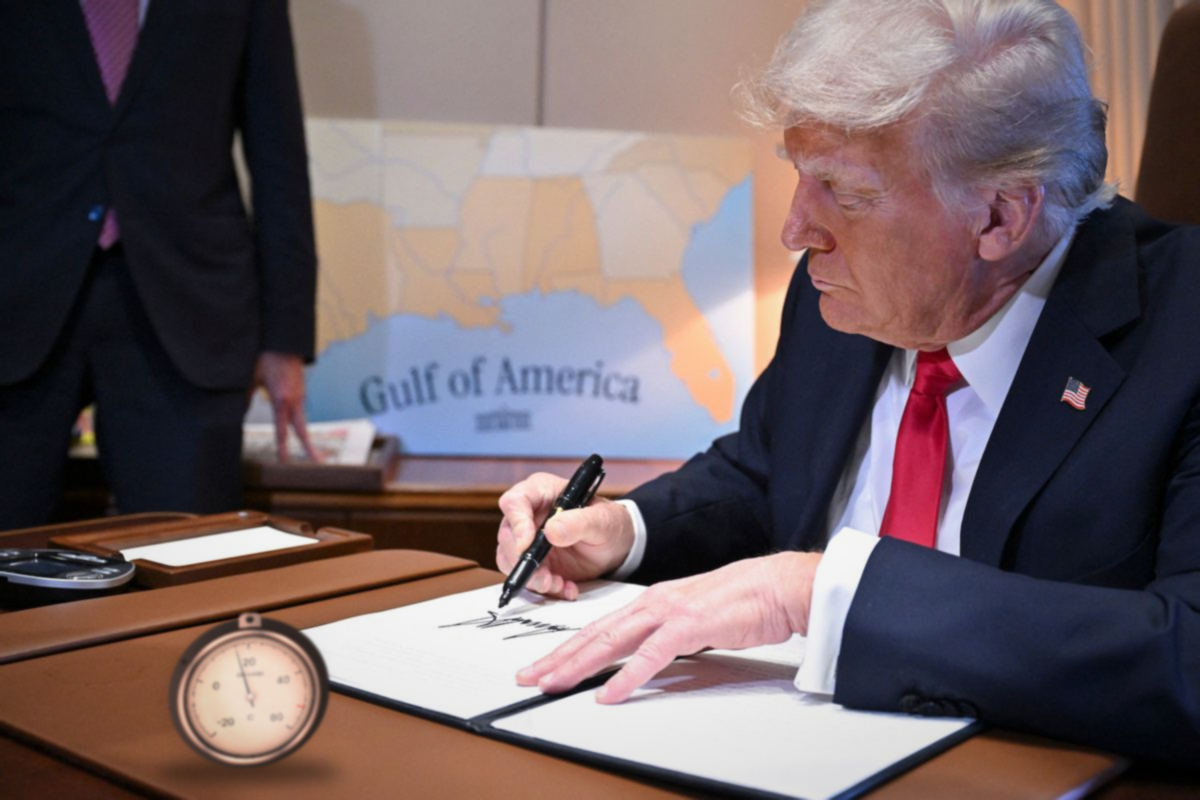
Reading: value=16 unit=°C
